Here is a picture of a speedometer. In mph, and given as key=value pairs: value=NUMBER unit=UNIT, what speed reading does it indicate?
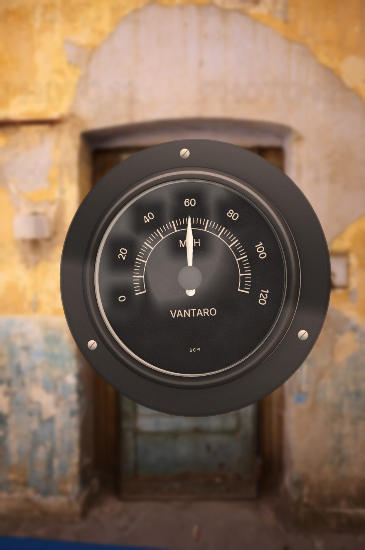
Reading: value=60 unit=mph
